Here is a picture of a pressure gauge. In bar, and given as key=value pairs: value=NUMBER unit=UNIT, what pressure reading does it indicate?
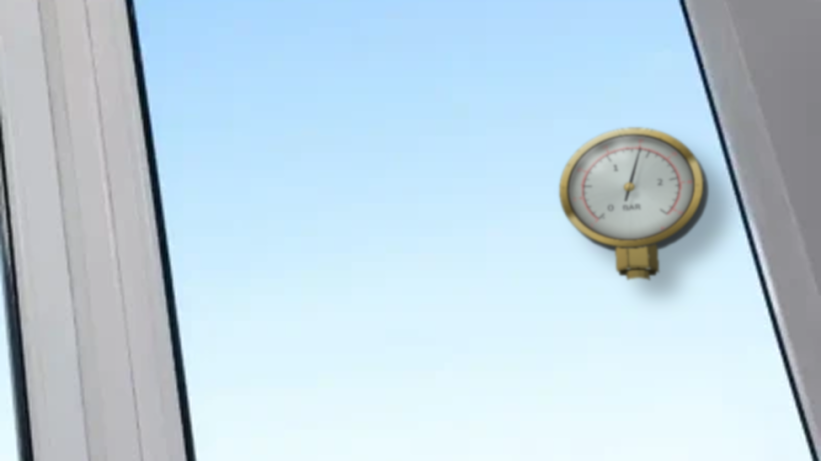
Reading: value=1.4 unit=bar
